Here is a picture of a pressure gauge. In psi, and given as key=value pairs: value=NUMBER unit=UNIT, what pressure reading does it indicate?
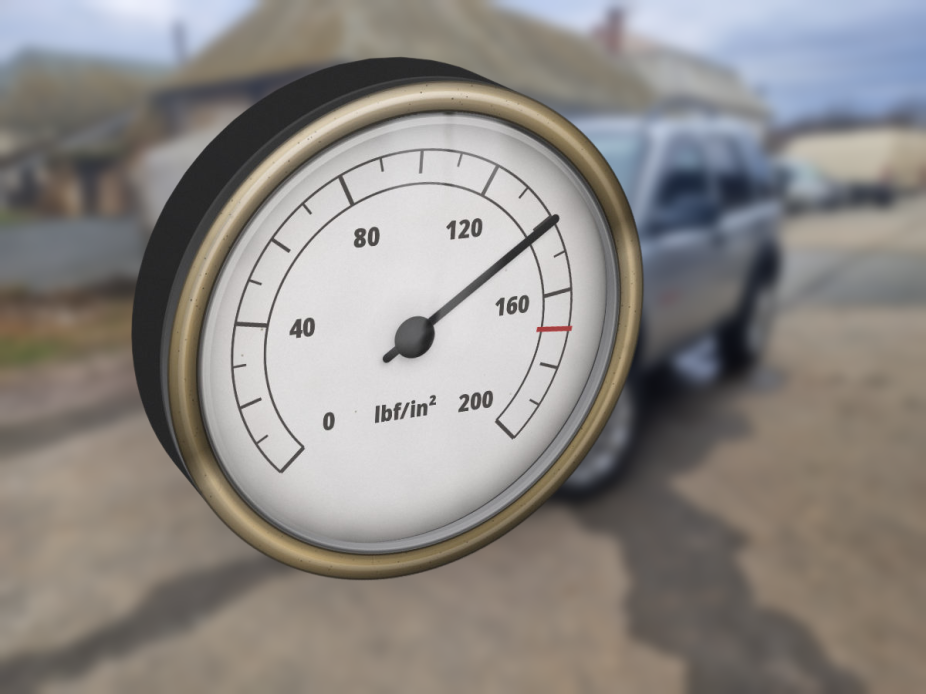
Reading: value=140 unit=psi
